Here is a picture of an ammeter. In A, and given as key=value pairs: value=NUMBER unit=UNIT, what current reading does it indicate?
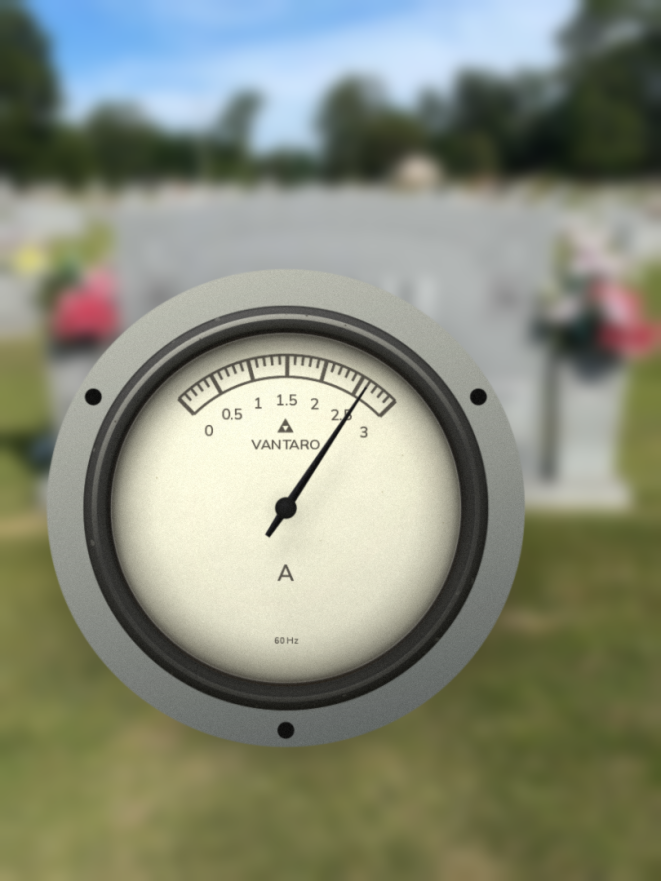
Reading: value=2.6 unit=A
